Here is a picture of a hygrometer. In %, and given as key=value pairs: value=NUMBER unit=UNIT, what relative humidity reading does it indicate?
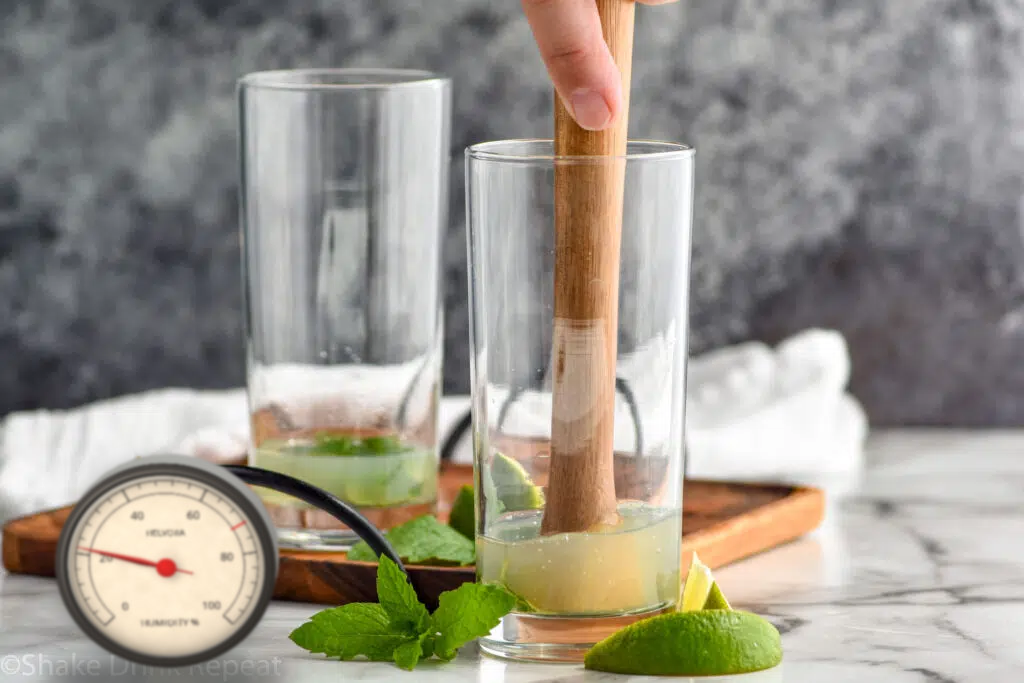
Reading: value=22 unit=%
